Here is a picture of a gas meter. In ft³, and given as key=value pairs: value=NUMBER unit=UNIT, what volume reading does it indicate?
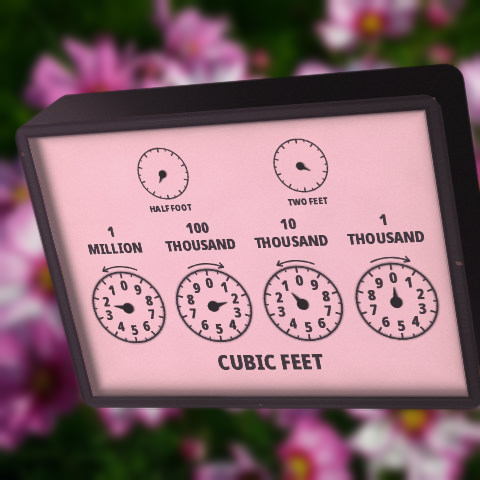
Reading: value=221000 unit=ft³
